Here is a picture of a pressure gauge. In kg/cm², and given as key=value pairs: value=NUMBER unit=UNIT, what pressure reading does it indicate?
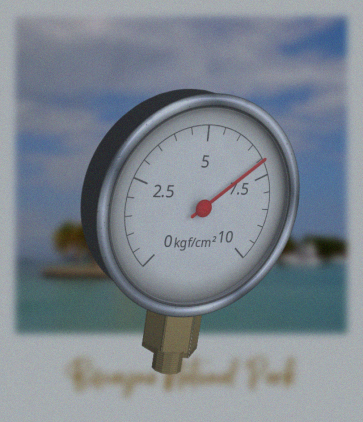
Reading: value=7 unit=kg/cm²
